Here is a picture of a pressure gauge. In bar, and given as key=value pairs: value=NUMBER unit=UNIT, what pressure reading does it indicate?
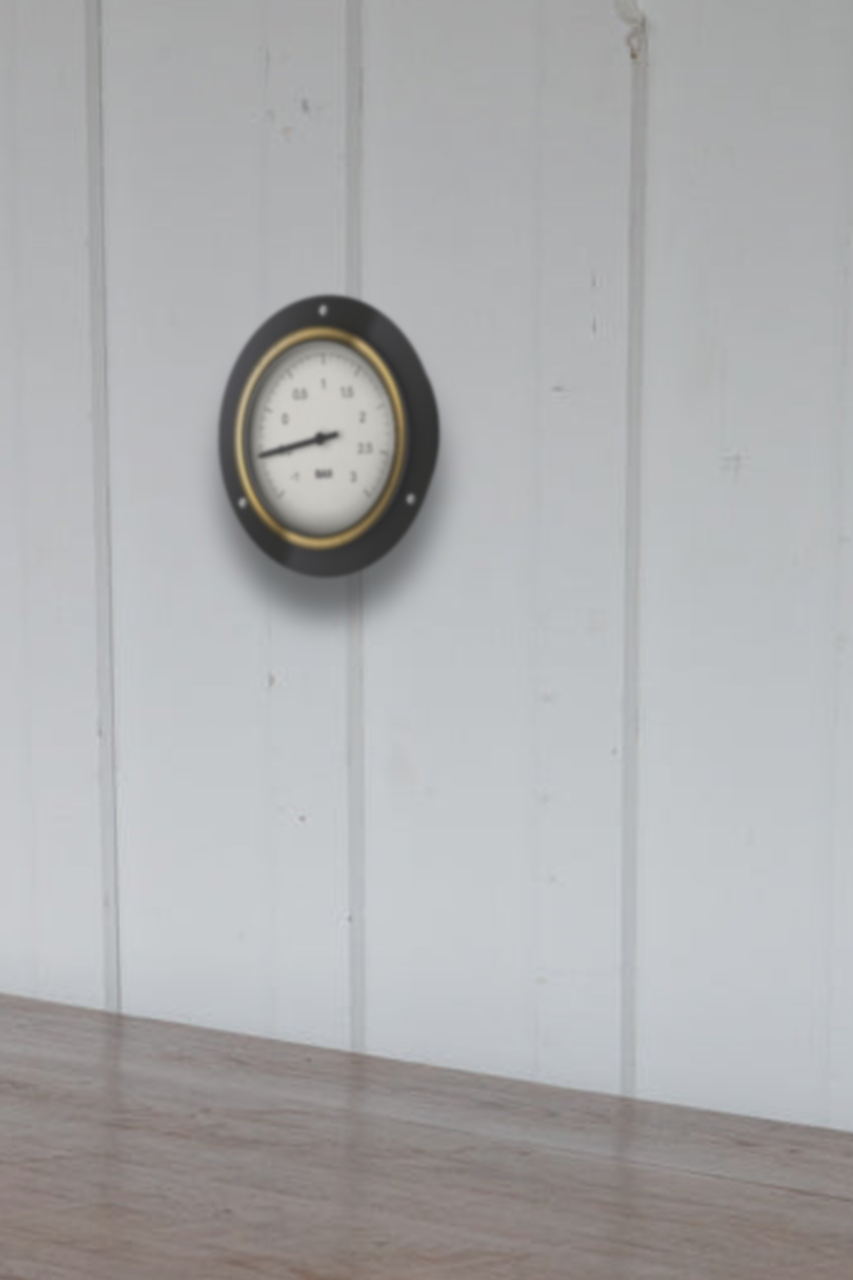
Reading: value=-0.5 unit=bar
